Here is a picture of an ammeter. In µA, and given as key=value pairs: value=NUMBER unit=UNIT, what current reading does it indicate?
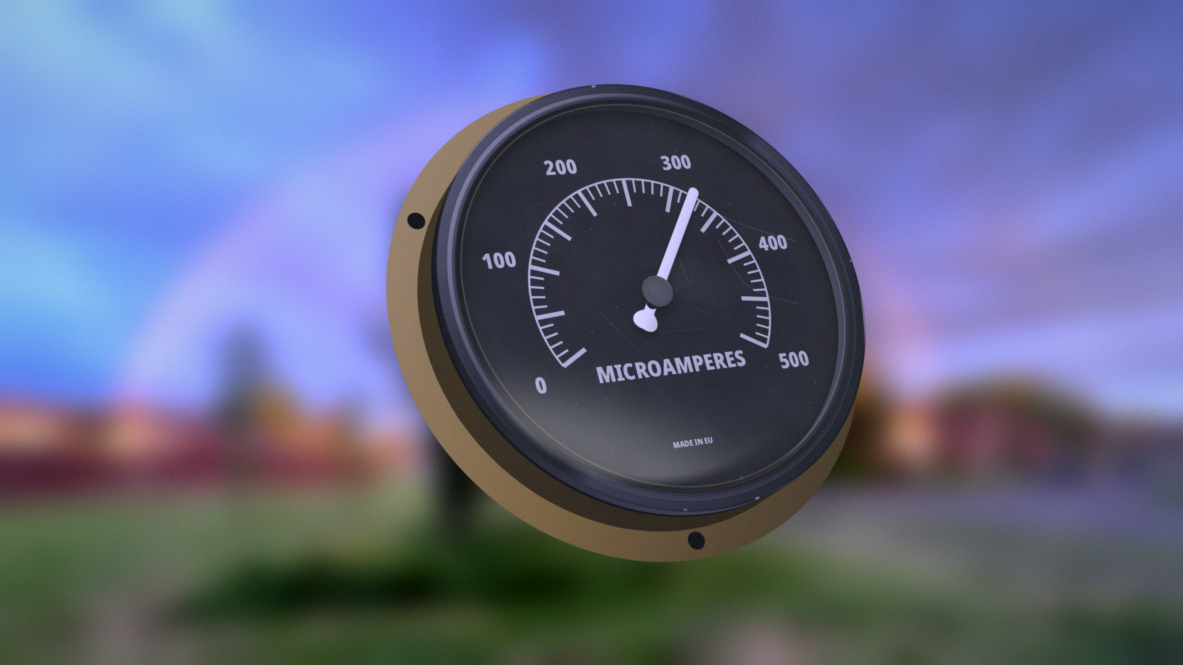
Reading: value=320 unit=µA
